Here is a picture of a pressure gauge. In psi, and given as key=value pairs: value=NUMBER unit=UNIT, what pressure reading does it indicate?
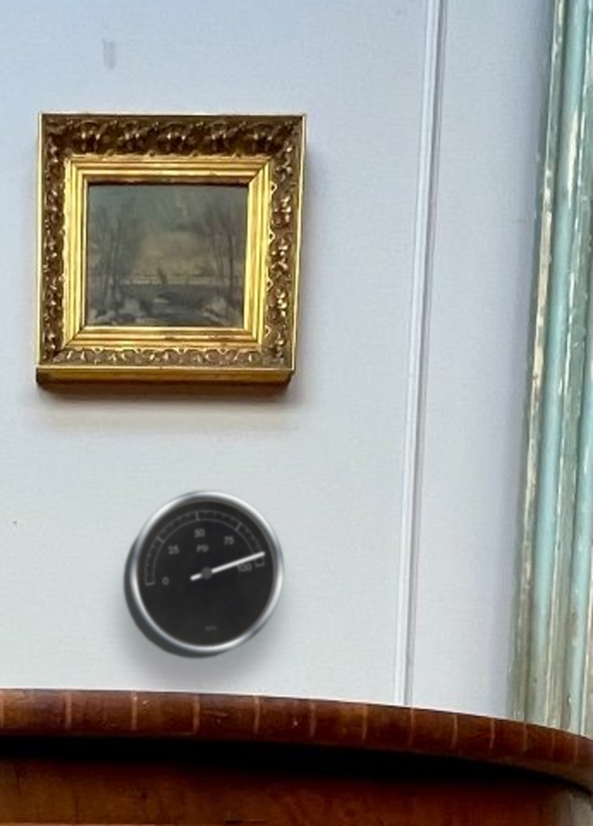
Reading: value=95 unit=psi
